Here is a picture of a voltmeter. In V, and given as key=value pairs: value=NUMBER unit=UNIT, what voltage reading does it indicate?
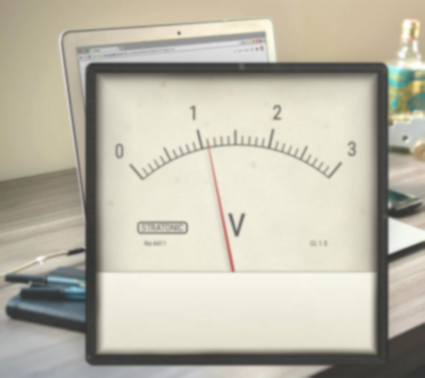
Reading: value=1.1 unit=V
